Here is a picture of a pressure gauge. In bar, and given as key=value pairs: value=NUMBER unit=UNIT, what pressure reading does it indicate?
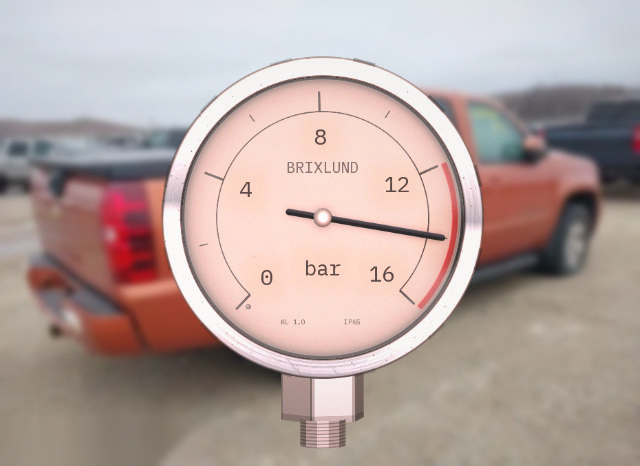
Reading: value=14 unit=bar
